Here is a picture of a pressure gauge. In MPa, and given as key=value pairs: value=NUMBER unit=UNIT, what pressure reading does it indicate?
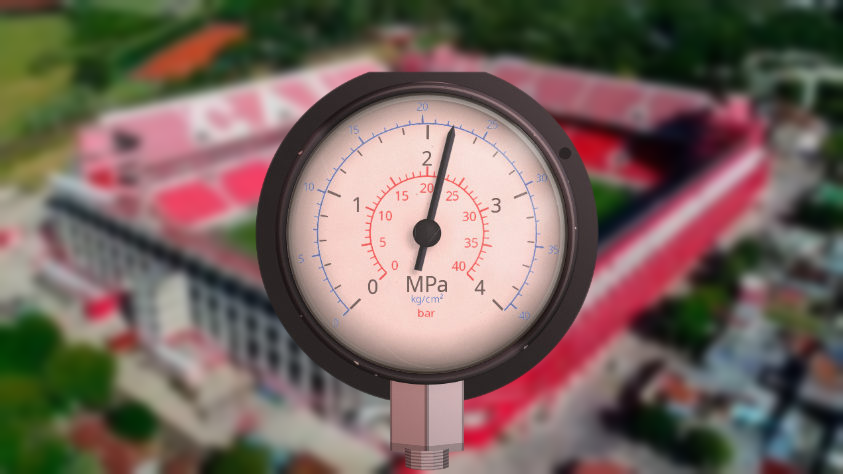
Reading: value=2.2 unit=MPa
